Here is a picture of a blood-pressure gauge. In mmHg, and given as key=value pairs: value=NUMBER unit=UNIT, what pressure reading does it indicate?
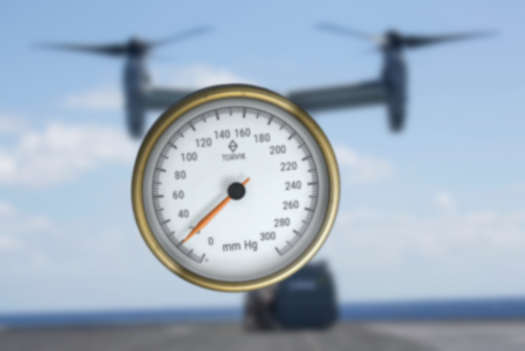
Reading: value=20 unit=mmHg
